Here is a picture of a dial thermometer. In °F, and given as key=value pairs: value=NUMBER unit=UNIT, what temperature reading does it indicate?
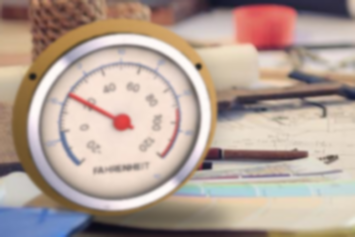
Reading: value=20 unit=°F
